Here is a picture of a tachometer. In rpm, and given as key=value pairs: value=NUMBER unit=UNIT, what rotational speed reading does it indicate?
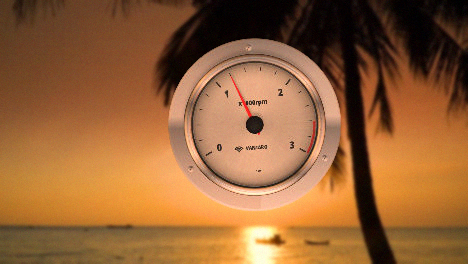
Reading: value=1200 unit=rpm
